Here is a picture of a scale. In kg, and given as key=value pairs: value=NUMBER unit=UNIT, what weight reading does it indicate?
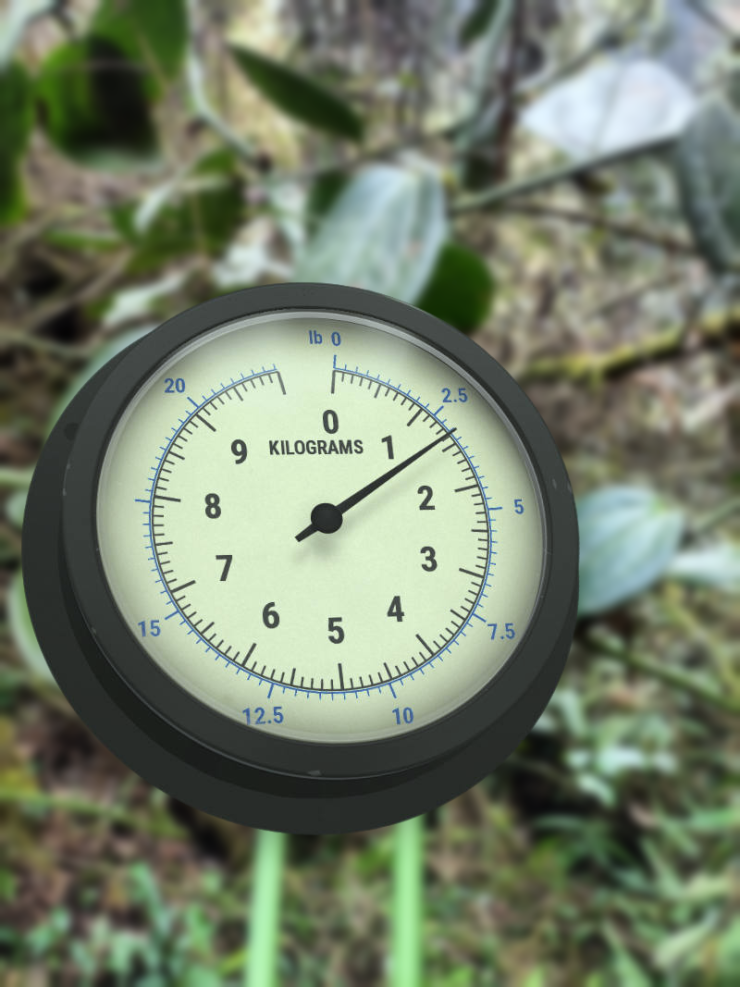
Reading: value=1.4 unit=kg
